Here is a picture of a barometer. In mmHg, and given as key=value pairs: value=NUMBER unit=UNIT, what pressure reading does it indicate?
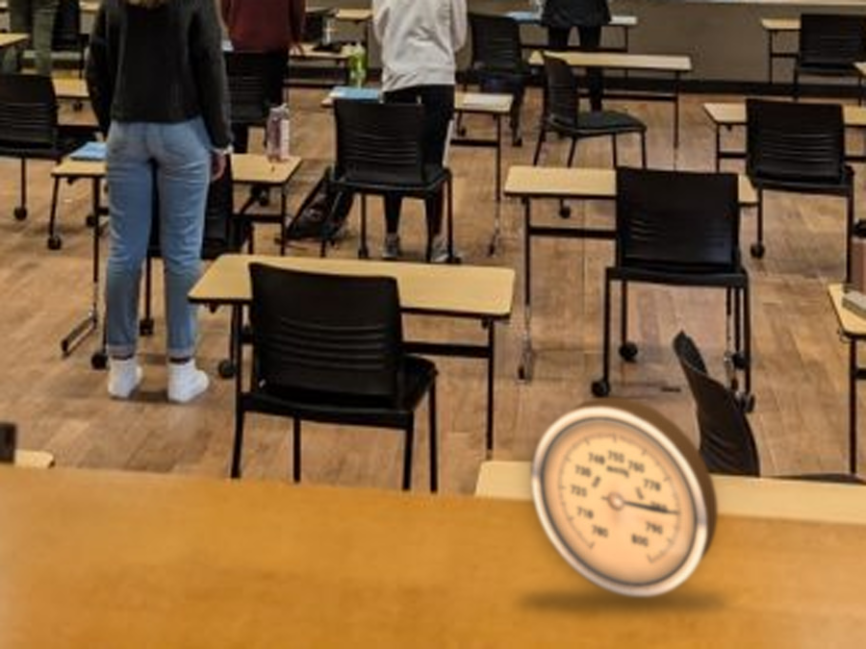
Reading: value=780 unit=mmHg
